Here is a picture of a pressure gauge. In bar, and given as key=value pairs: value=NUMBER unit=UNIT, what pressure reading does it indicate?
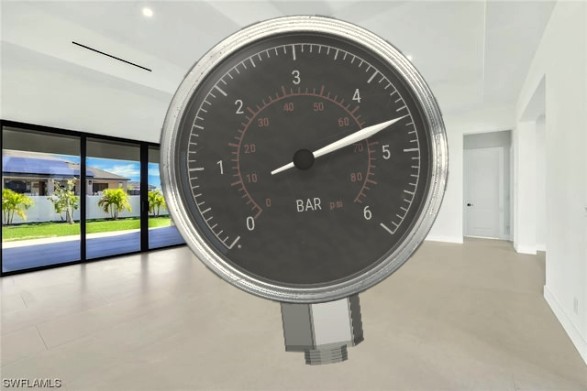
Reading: value=4.6 unit=bar
